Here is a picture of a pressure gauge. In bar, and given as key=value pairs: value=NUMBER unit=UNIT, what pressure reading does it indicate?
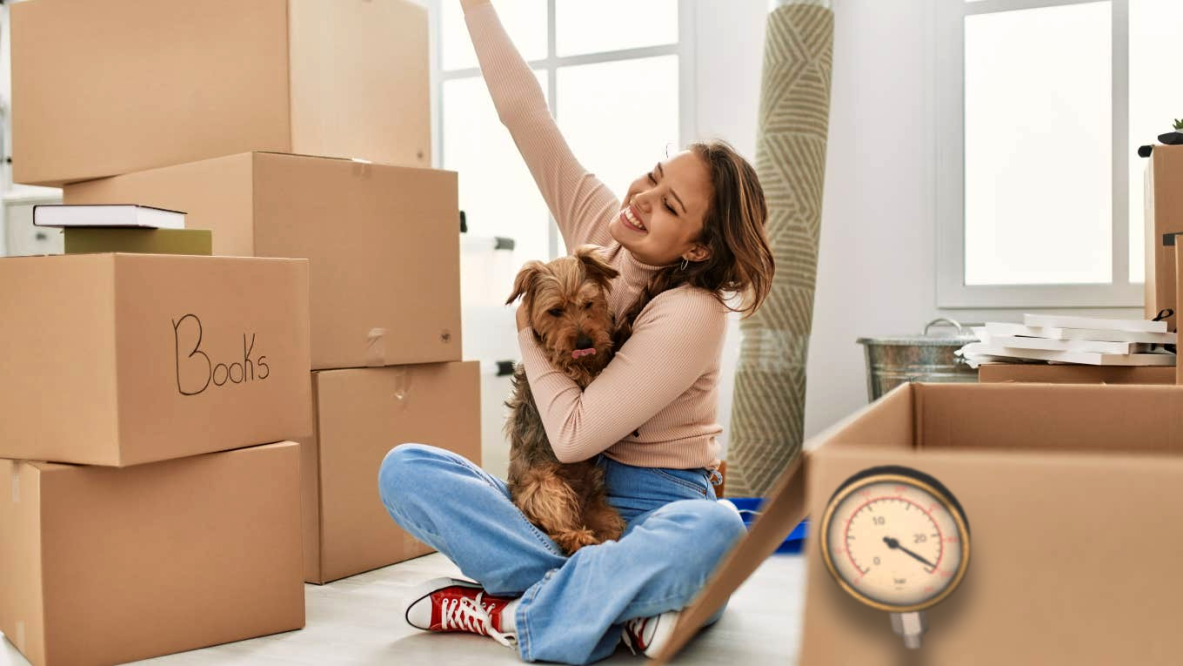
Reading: value=24 unit=bar
